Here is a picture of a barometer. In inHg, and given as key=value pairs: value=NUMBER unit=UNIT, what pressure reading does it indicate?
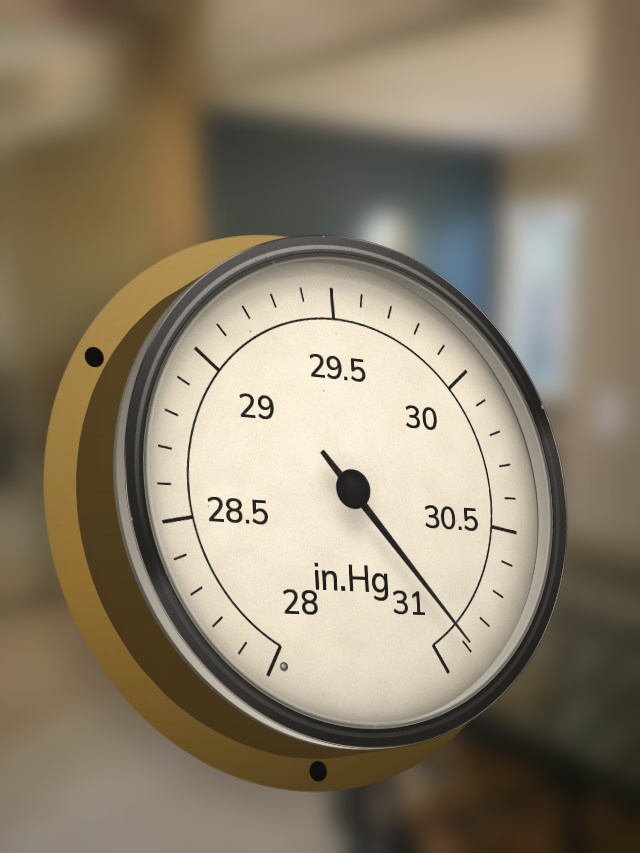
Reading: value=30.9 unit=inHg
